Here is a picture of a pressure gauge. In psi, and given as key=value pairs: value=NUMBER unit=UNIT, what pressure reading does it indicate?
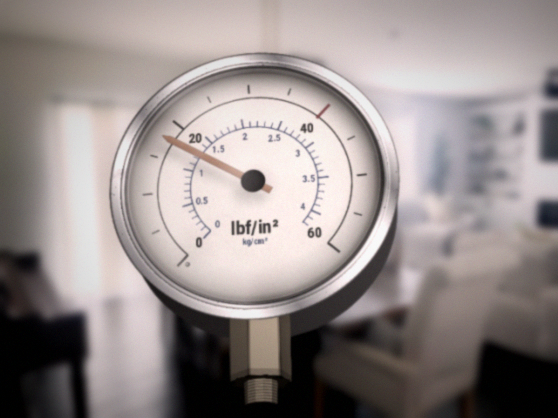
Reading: value=17.5 unit=psi
